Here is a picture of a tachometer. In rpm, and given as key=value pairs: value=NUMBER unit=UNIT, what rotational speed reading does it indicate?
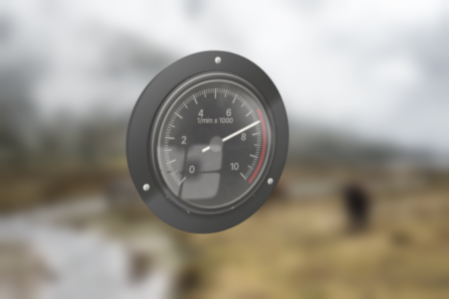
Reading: value=7500 unit=rpm
